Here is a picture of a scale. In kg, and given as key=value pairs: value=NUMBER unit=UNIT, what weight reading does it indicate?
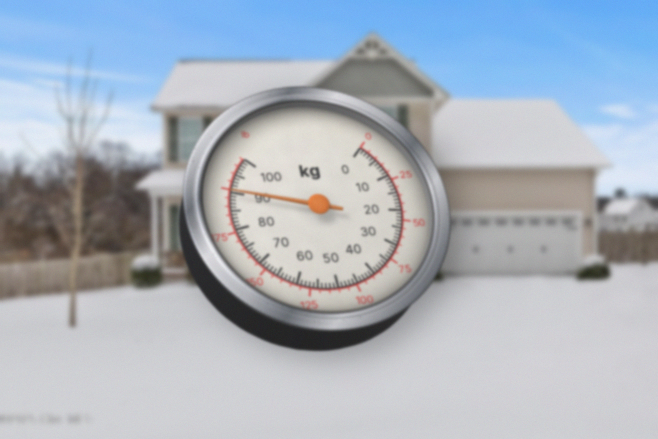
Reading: value=90 unit=kg
